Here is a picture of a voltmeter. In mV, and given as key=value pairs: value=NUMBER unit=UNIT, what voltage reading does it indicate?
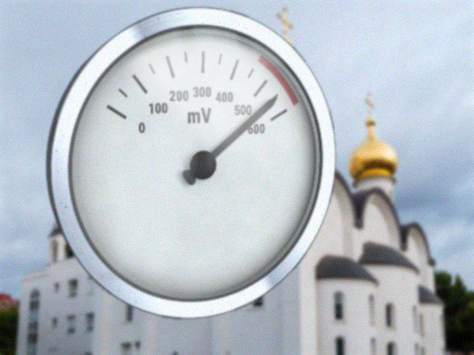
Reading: value=550 unit=mV
